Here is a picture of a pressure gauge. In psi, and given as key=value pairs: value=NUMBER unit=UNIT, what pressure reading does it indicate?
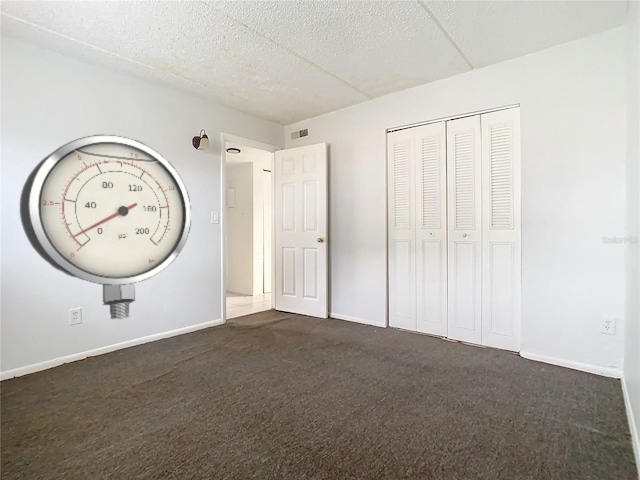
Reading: value=10 unit=psi
